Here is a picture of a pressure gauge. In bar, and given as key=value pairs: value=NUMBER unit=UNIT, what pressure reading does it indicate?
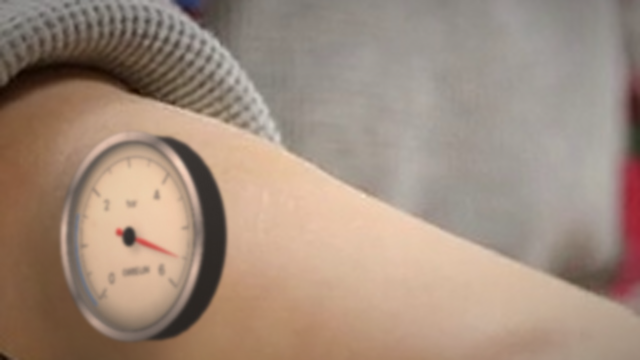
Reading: value=5.5 unit=bar
